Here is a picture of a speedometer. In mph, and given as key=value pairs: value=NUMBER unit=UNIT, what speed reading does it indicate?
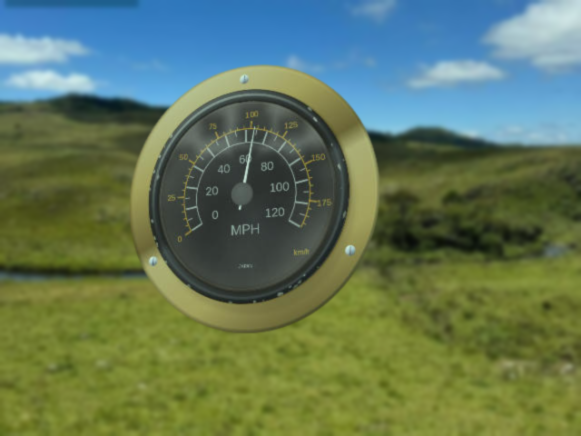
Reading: value=65 unit=mph
